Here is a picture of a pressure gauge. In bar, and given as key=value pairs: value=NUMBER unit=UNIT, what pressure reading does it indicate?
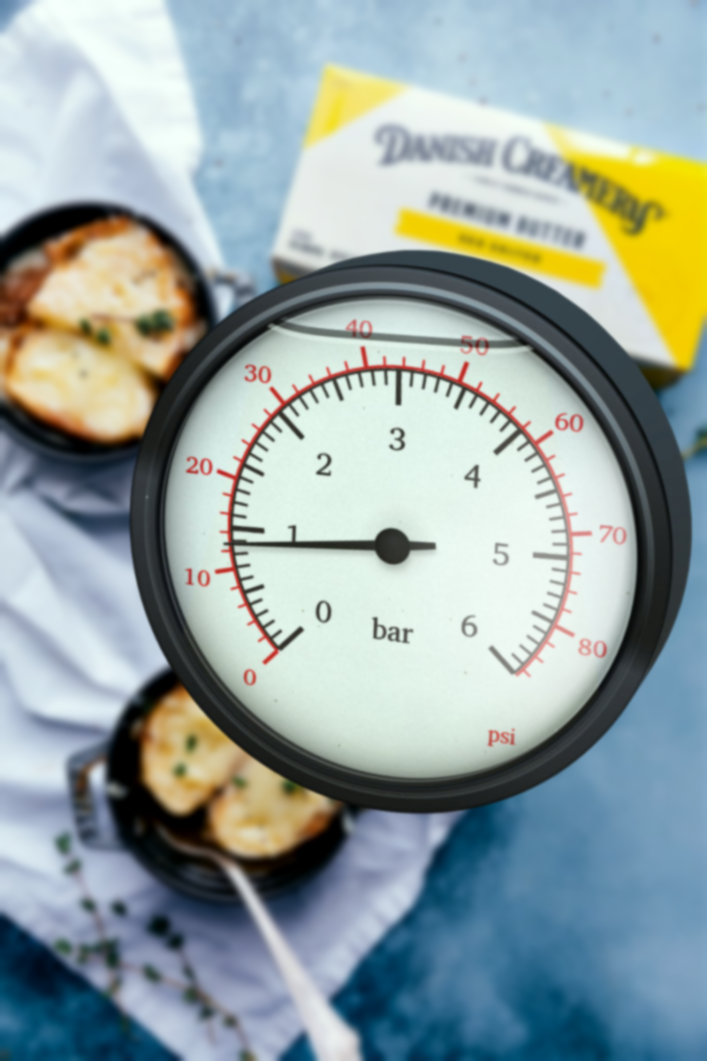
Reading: value=0.9 unit=bar
